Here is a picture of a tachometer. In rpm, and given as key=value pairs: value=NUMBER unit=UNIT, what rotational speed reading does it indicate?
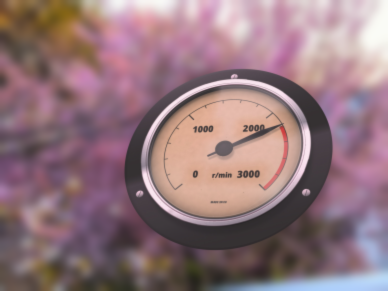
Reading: value=2200 unit=rpm
